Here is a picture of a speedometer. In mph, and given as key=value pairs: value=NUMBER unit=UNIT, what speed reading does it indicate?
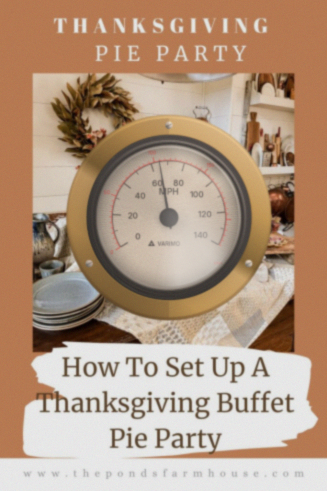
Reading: value=65 unit=mph
